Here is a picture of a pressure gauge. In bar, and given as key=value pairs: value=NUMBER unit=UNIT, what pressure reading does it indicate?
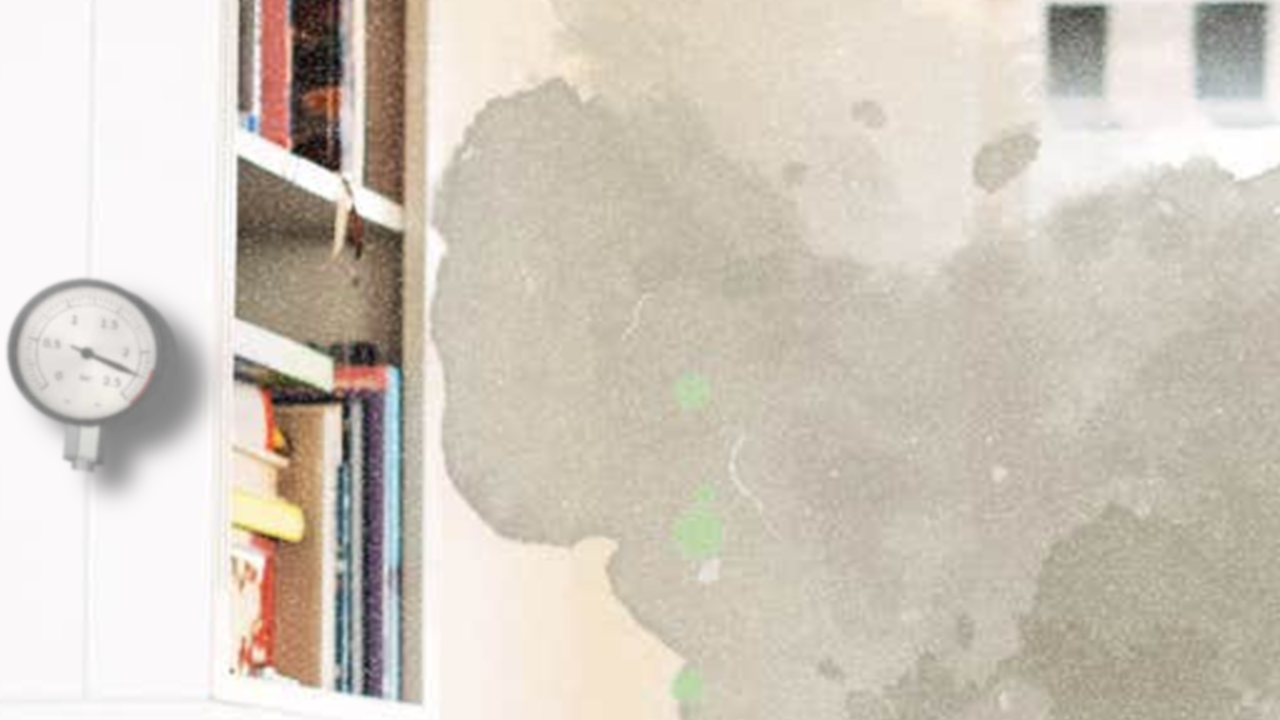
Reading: value=2.25 unit=bar
